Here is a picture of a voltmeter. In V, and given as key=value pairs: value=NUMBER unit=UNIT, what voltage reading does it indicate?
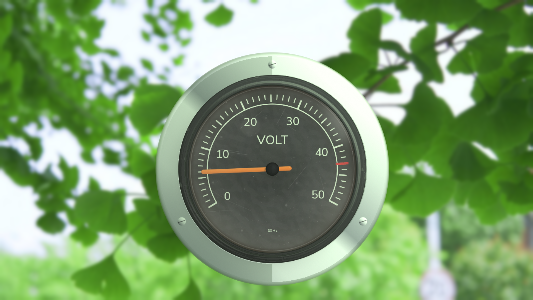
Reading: value=6 unit=V
